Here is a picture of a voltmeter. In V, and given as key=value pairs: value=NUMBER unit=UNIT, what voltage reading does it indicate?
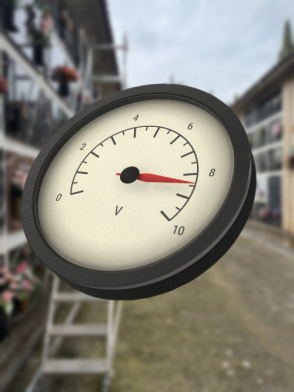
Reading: value=8.5 unit=V
